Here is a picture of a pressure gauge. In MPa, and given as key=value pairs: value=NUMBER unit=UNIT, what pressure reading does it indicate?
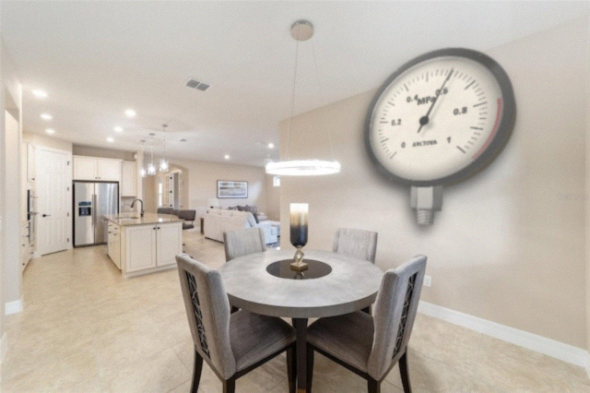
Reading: value=0.6 unit=MPa
